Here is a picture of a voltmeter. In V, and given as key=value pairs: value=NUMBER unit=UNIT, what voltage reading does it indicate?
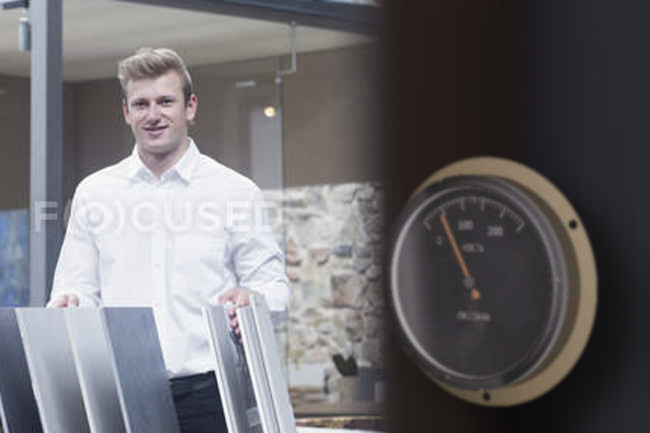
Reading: value=50 unit=V
